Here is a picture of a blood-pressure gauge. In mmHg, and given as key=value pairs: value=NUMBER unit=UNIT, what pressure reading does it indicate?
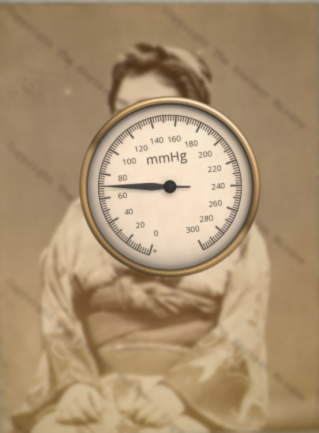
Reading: value=70 unit=mmHg
